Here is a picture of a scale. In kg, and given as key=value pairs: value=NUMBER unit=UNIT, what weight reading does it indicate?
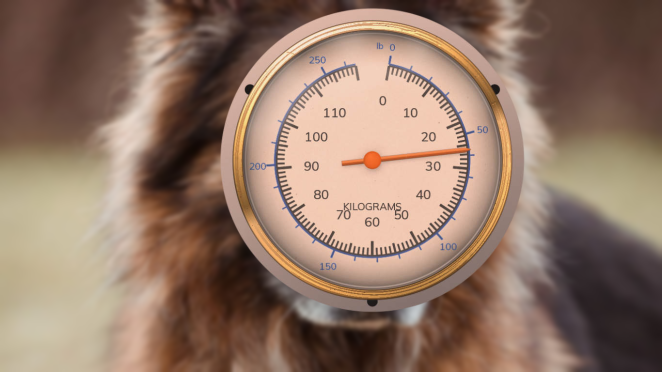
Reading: value=26 unit=kg
